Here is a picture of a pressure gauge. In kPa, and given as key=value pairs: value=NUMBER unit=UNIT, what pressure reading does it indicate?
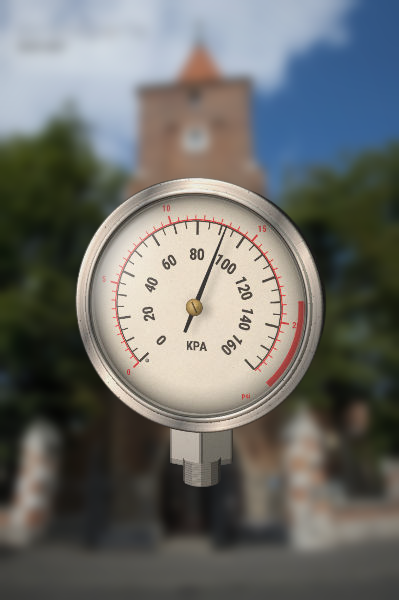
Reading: value=92.5 unit=kPa
